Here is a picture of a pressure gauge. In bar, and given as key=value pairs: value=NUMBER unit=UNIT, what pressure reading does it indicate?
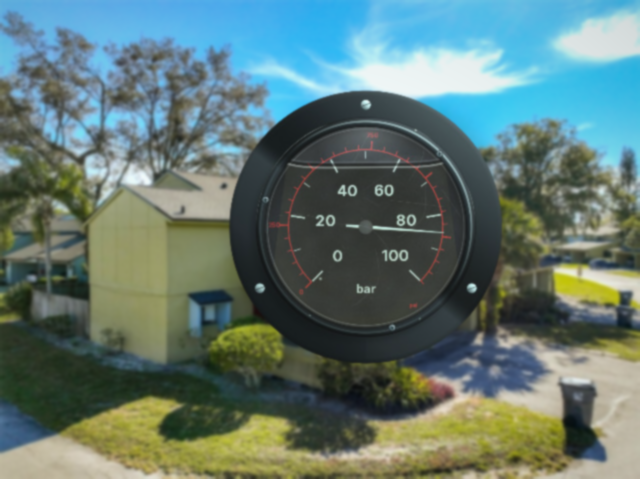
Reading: value=85 unit=bar
